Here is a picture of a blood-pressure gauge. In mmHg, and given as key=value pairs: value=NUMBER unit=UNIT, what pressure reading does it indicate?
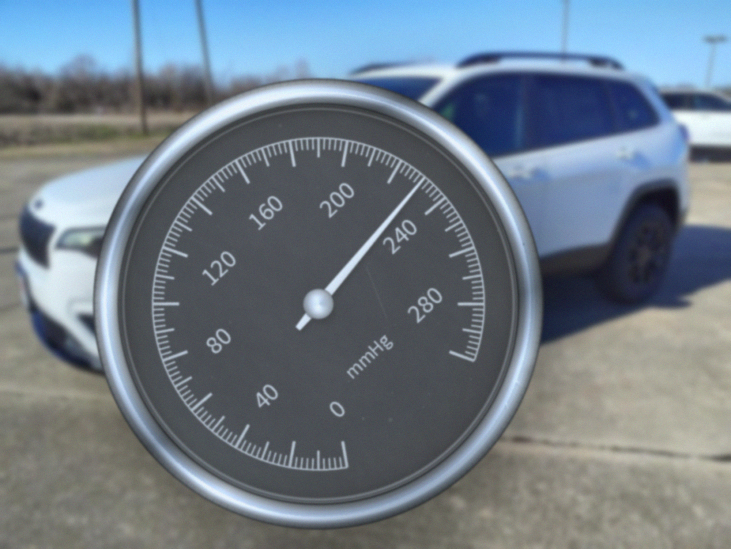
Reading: value=230 unit=mmHg
